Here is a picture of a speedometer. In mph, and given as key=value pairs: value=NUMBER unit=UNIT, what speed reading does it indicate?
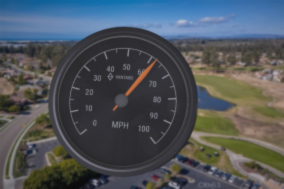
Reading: value=62.5 unit=mph
